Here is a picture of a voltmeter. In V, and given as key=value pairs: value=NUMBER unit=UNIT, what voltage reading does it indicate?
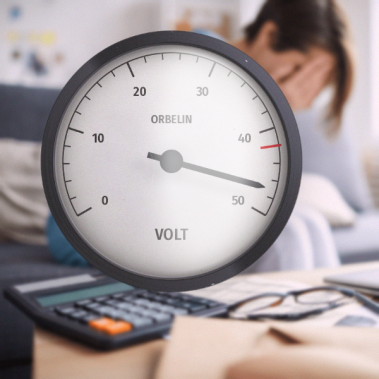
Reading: value=47 unit=V
